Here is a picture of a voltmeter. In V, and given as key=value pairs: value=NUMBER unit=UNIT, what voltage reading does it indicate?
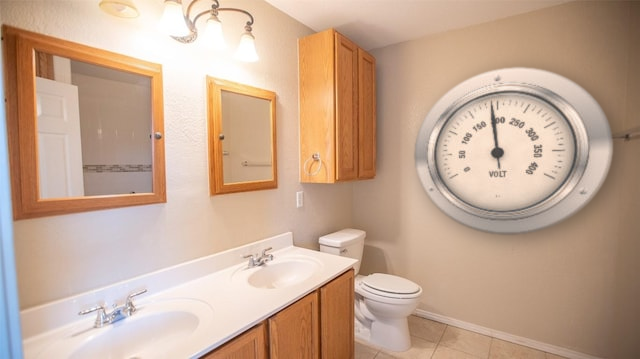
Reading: value=190 unit=V
